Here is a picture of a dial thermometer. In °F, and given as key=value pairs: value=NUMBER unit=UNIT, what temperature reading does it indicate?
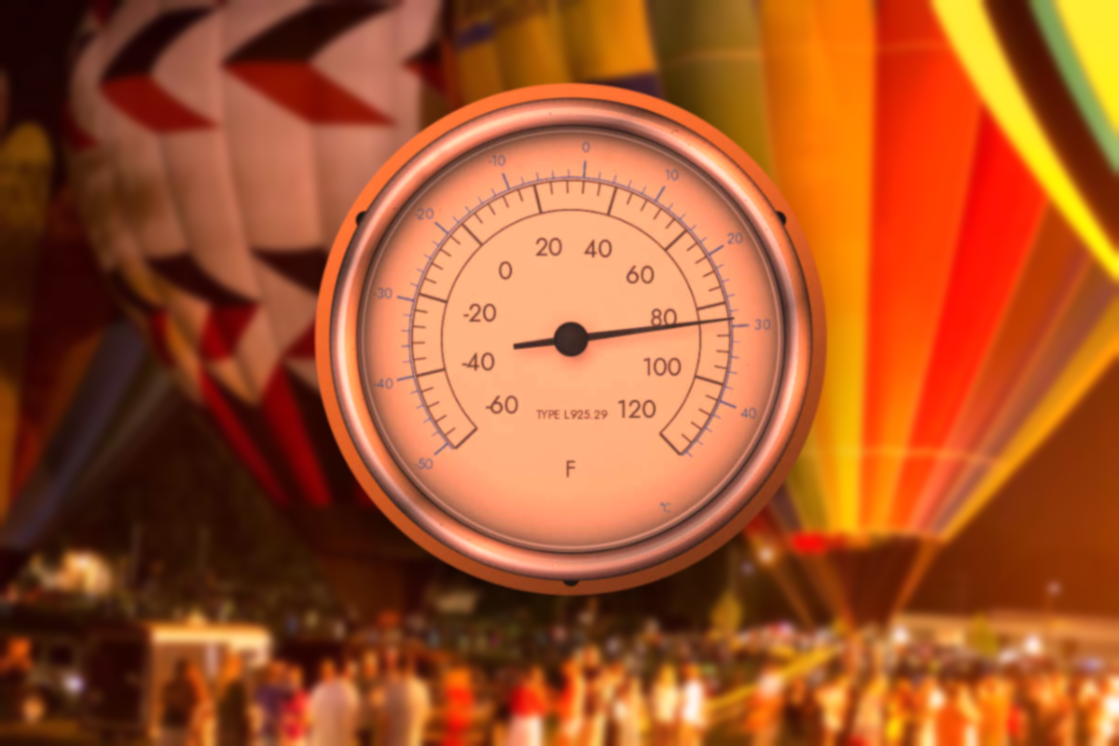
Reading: value=84 unit=°F
